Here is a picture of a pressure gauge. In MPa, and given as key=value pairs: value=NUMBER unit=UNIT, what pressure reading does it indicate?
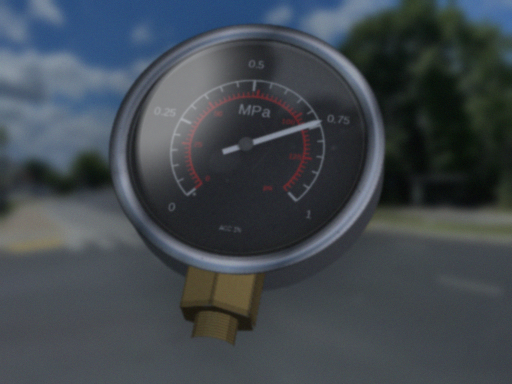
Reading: value=0.75 unit=MPa
